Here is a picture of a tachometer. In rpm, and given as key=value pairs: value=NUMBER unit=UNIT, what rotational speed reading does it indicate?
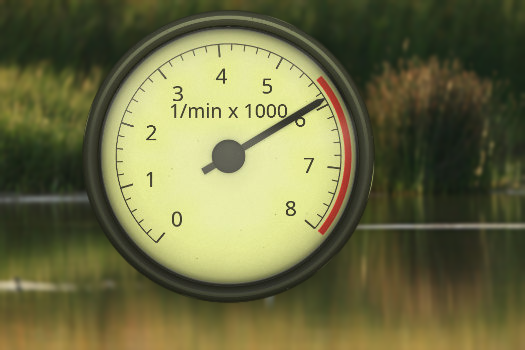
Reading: value=5900 unit=rpm
